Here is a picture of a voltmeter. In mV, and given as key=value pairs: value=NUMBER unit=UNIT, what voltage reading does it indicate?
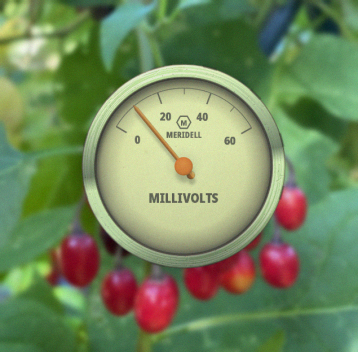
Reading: value=10 unit=mV
